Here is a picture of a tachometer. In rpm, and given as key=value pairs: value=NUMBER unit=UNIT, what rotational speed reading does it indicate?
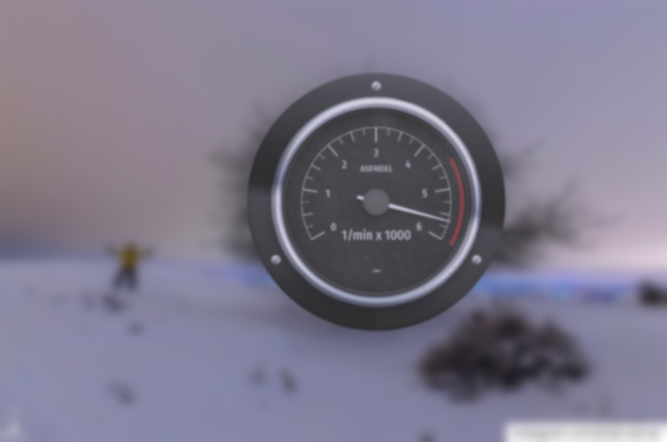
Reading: value=5625 unit=rpm
